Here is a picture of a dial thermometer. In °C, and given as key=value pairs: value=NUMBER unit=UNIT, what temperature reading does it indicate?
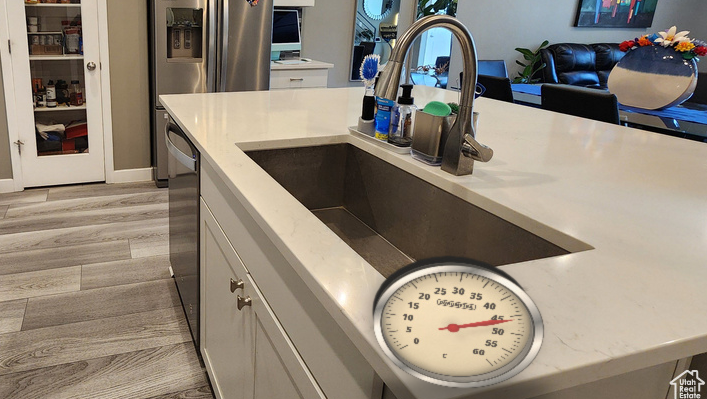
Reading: value=45 unit=°C
